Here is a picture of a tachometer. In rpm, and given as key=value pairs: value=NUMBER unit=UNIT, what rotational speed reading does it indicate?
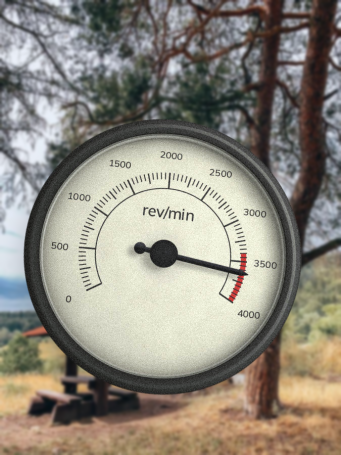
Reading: value=3650 unit=rpm
